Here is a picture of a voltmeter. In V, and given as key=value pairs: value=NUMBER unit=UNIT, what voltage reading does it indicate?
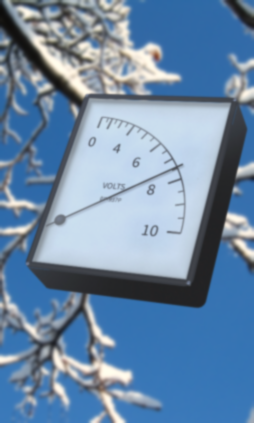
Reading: value=7.5 unit=V
